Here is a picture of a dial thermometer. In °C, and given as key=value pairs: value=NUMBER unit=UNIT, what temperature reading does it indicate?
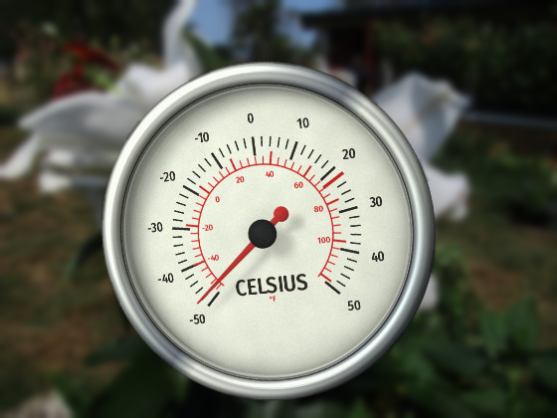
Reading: value=-48 unit=°C
